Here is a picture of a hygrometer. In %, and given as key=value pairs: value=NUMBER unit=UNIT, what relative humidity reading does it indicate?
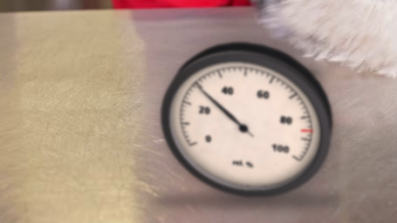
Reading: value=30 unit=%
